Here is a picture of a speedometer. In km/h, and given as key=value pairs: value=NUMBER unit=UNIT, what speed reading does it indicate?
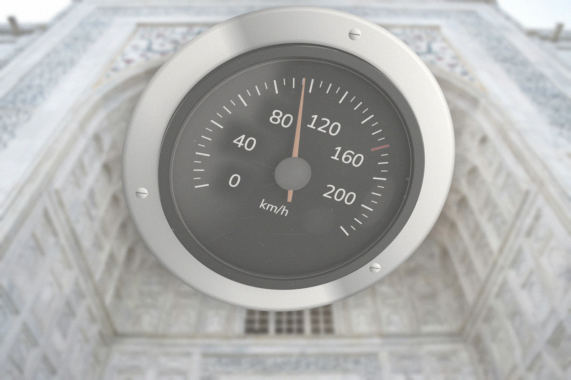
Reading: value=95 unit=km/h
